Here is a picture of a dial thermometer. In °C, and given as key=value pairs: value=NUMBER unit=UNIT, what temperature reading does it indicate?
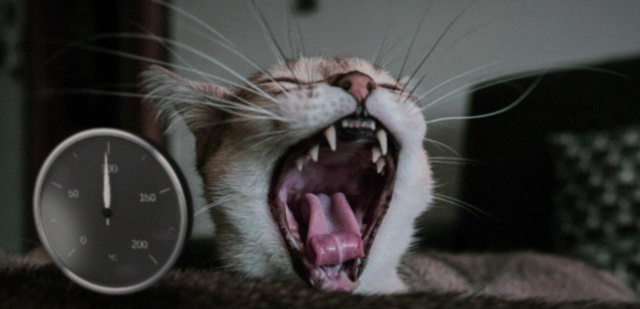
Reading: value=100 unit=°C
